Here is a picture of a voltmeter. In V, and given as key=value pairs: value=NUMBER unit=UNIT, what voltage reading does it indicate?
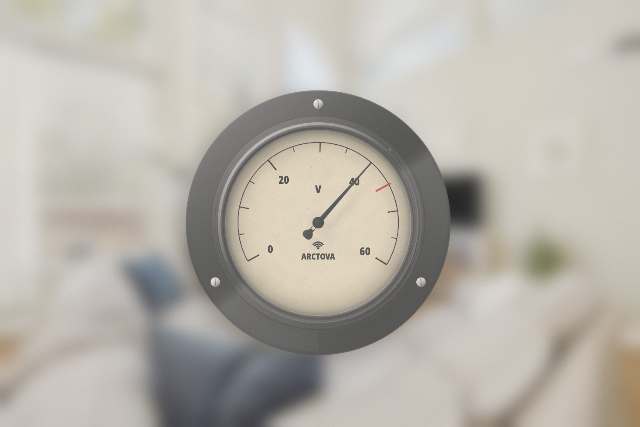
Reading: value=40 unit=V
